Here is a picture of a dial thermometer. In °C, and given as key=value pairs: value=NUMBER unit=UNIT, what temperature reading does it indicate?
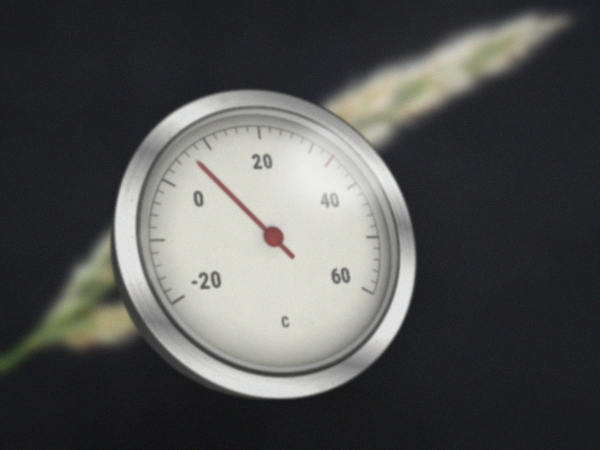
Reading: value=6 unit=°C
